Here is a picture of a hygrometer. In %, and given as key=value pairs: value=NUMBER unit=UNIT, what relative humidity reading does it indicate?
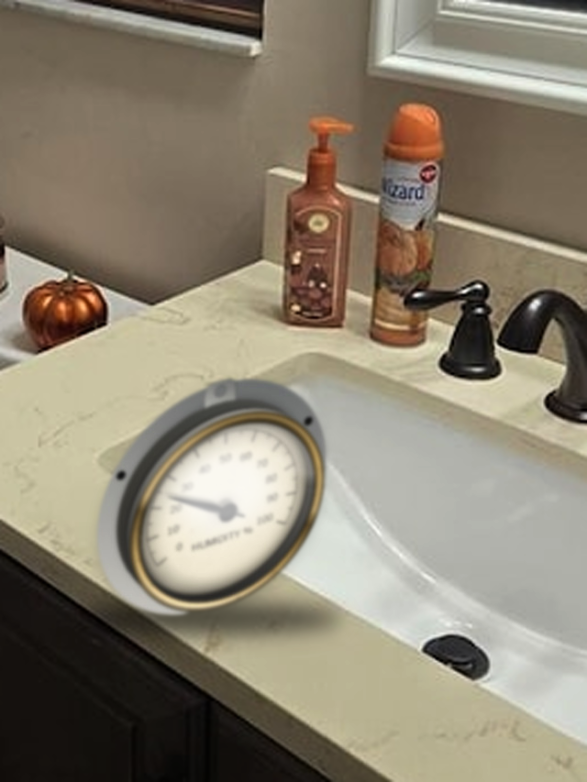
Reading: value=25 unit=%
